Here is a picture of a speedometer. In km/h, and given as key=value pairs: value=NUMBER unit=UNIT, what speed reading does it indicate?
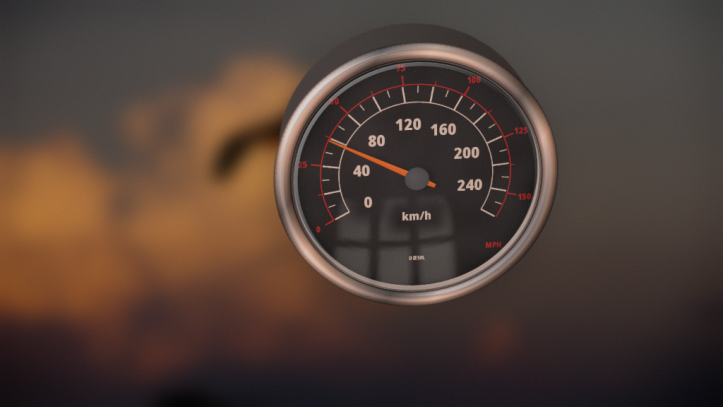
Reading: value=60 unit=km/h
